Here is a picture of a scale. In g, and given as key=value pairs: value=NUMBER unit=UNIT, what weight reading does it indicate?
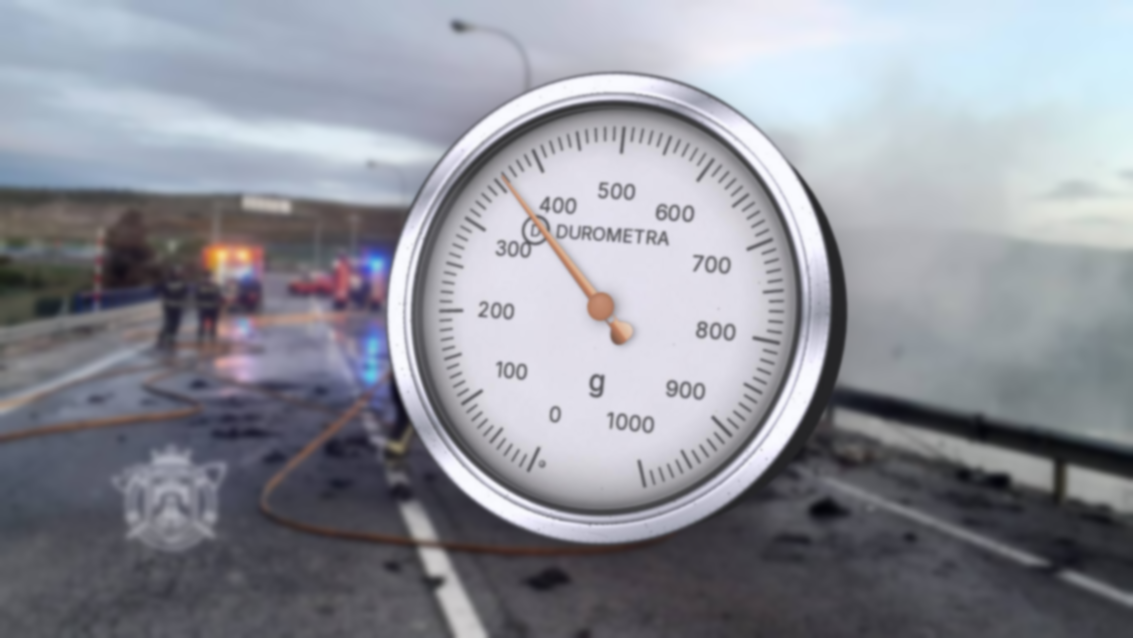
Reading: value=360 unit=g
